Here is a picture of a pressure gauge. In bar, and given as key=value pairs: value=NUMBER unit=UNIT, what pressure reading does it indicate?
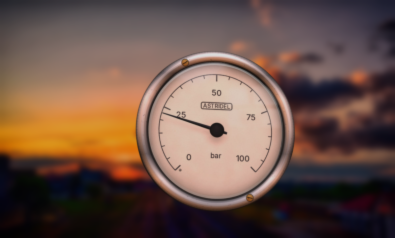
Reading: value=22.5 unit=bar
